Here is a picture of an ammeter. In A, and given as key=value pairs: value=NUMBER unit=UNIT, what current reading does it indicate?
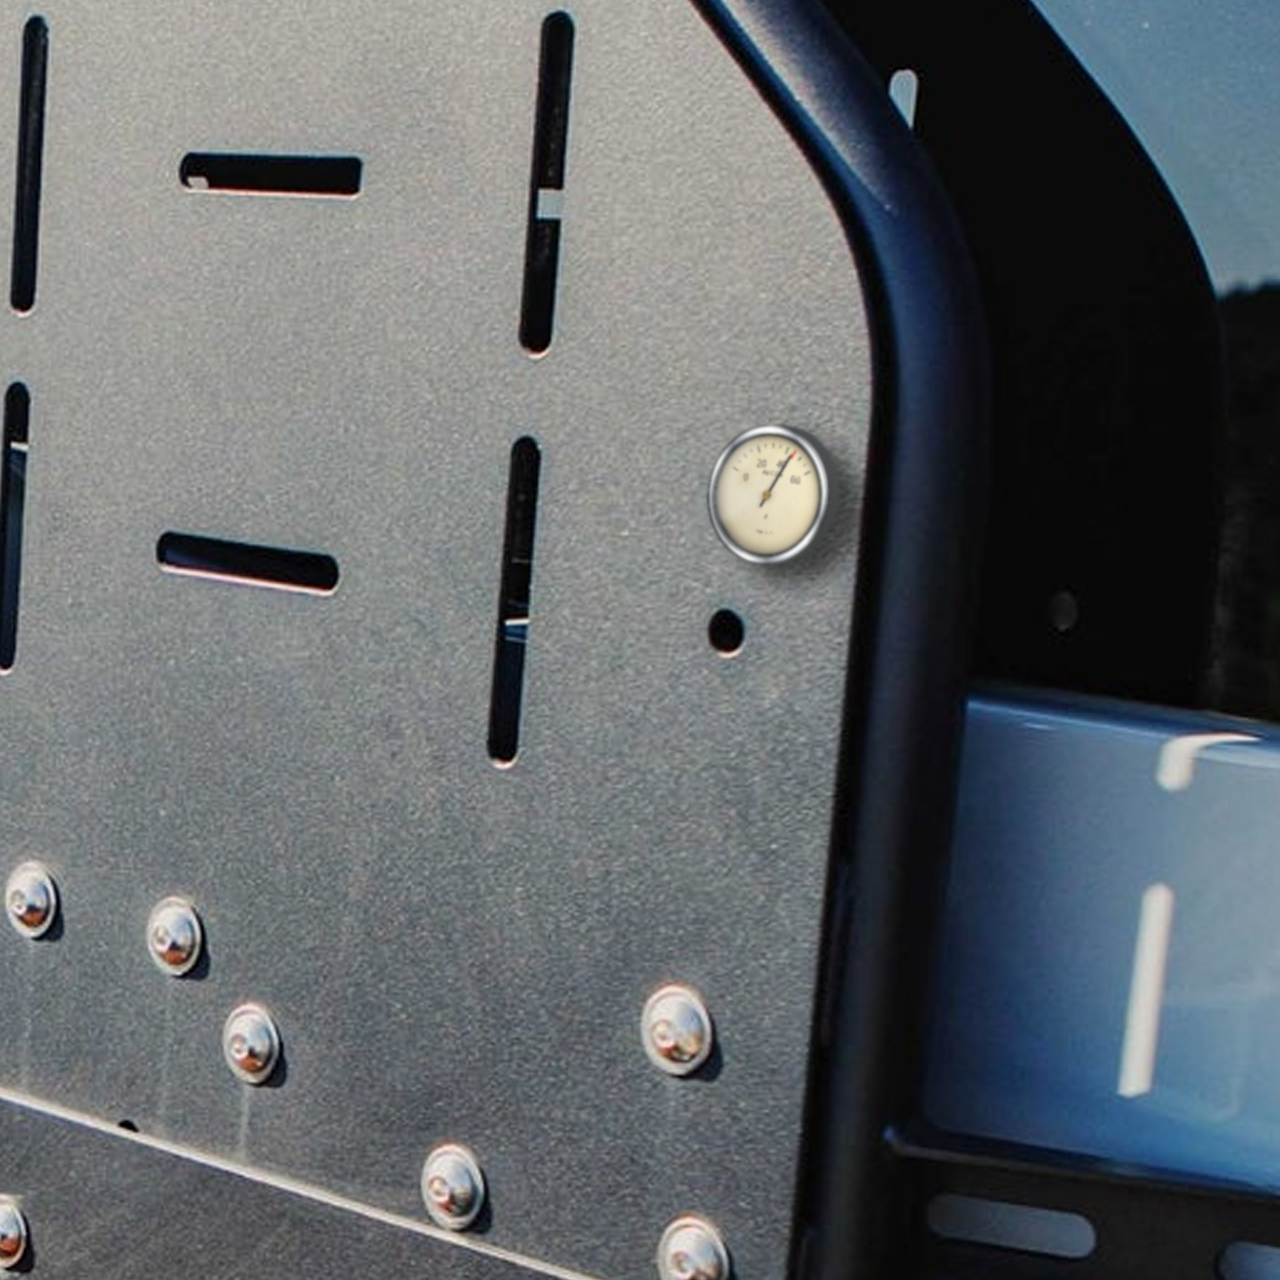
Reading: value=45 unit=A
